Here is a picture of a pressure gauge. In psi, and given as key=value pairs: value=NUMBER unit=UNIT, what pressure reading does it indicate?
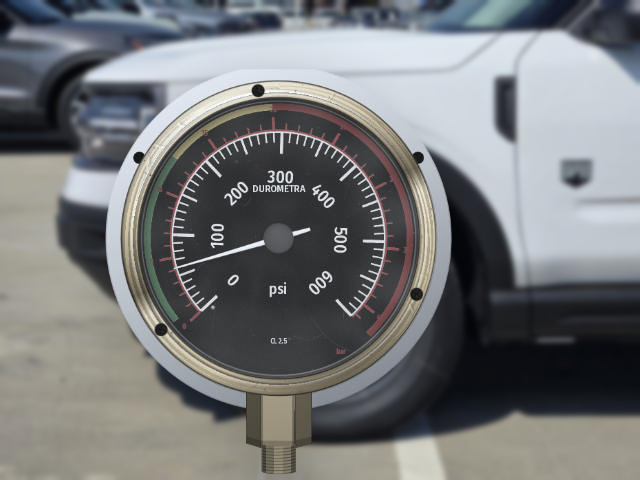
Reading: value=60 unit=psi
